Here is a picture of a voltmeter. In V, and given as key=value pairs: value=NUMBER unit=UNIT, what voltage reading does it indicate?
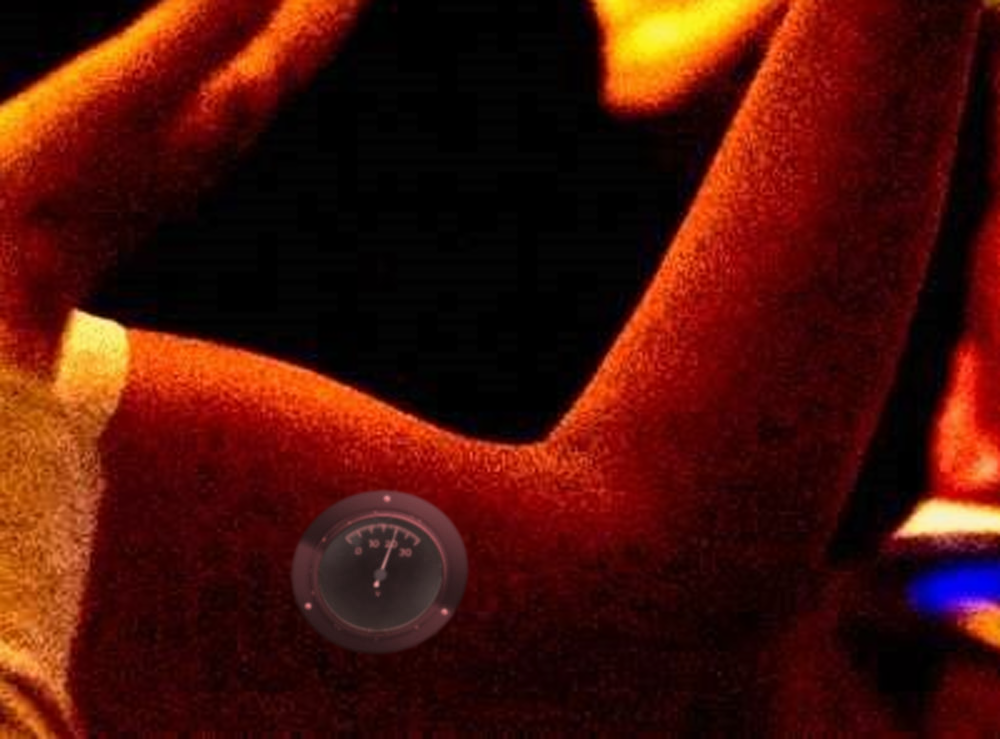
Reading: value=20 unit=V
